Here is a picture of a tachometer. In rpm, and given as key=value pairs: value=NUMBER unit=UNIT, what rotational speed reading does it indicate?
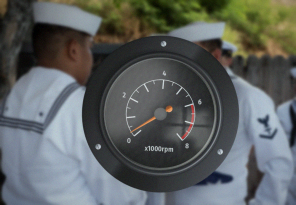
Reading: value=250 unit=rpm
